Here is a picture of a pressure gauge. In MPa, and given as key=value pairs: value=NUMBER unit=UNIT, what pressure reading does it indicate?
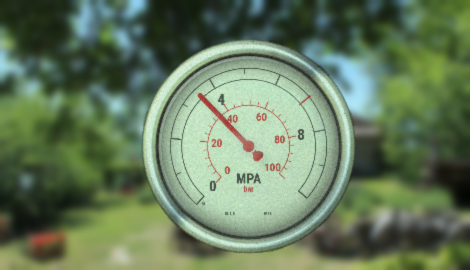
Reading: value=3.5 unit=MPa
